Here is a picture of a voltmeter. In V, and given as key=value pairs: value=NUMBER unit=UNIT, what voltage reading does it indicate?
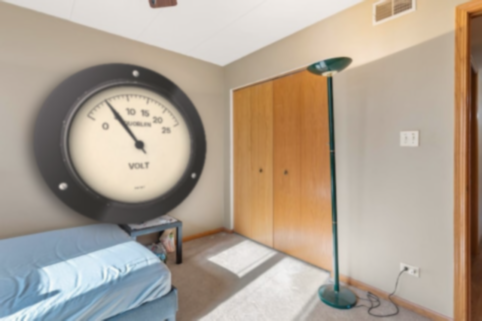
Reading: value=5 unit=V
